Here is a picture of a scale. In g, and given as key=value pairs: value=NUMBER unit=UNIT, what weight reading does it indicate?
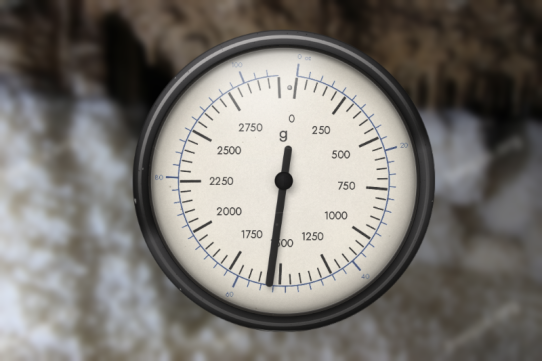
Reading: value=1550 unit=g
